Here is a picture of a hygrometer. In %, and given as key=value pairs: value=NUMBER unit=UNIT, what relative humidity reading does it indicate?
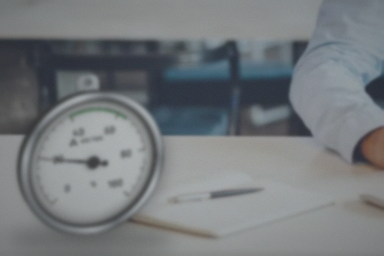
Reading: value=20 unit=%
